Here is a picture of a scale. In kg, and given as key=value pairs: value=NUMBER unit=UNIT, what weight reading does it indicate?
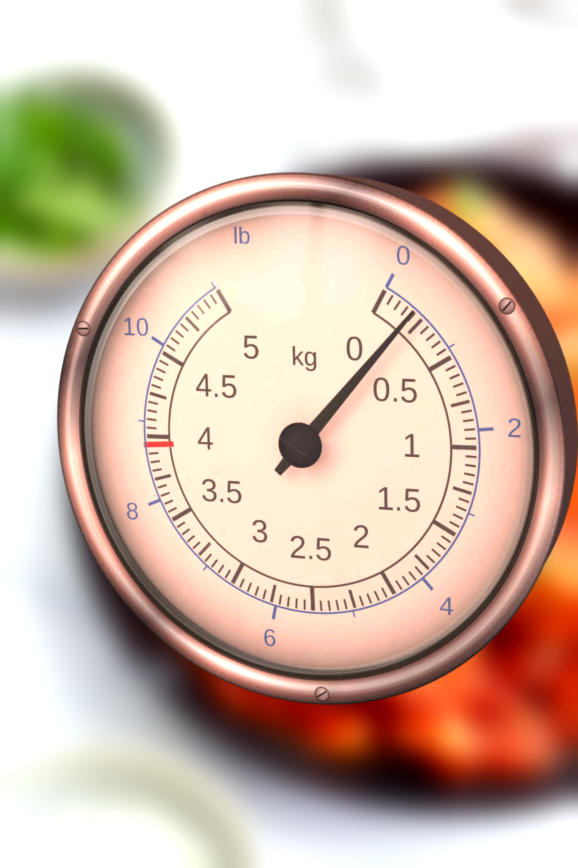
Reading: value=0.2 unit=kg
